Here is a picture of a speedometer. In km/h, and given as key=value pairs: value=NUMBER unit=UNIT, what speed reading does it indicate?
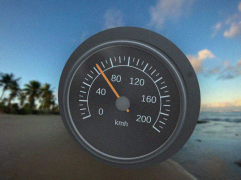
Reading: value=65 unit=km/h
